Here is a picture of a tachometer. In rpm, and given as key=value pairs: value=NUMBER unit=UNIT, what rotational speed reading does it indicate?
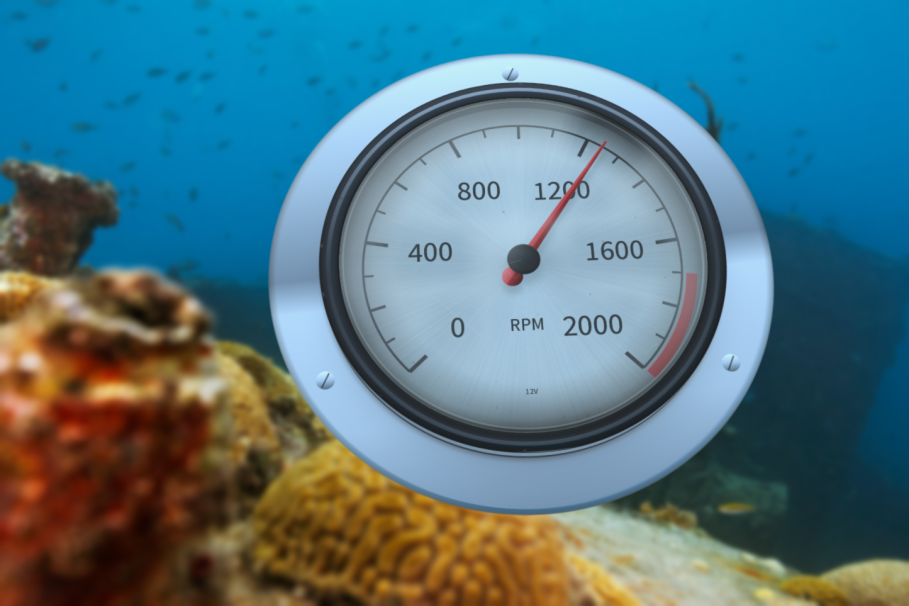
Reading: value=1250 unit=rpm
